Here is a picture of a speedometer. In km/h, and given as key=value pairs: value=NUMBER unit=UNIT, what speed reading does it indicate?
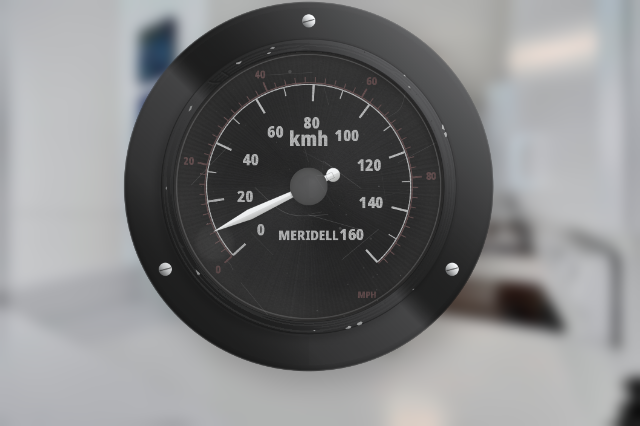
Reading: value=10 unit=km/h
